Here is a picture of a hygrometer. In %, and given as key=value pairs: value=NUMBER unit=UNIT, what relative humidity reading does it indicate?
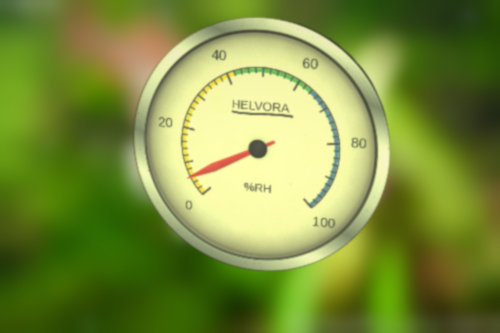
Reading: value=6 unit=%
